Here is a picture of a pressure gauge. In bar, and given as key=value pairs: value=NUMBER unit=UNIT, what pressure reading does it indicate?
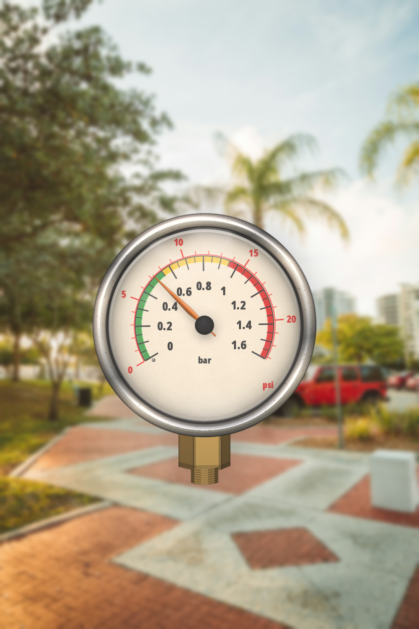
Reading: value=0.5 unit=bar
